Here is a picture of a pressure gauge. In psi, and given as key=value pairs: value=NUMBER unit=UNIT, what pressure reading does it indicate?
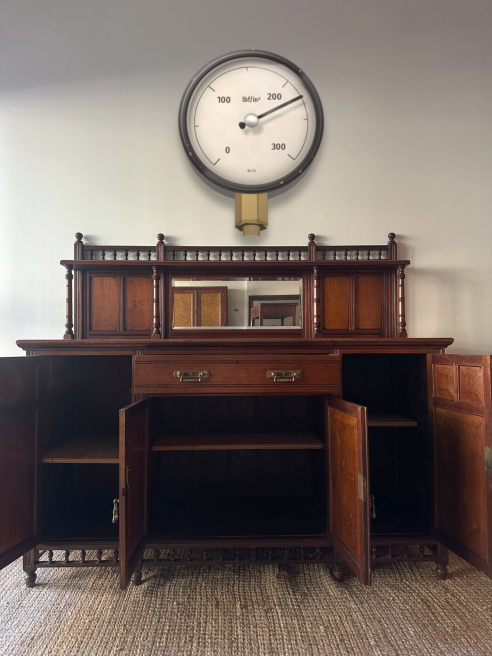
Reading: value=225 unit=psi
